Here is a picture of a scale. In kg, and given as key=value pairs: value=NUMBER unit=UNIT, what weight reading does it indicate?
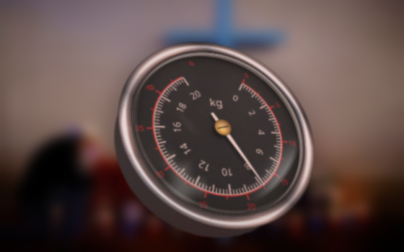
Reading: value=8 unit=kg
